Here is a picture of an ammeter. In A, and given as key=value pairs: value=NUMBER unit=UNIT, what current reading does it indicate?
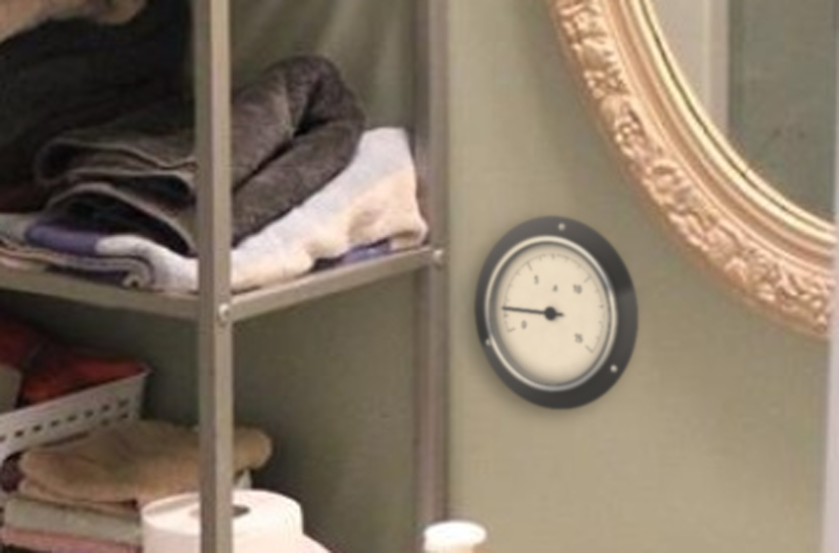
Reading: value=1.5 unit=A
